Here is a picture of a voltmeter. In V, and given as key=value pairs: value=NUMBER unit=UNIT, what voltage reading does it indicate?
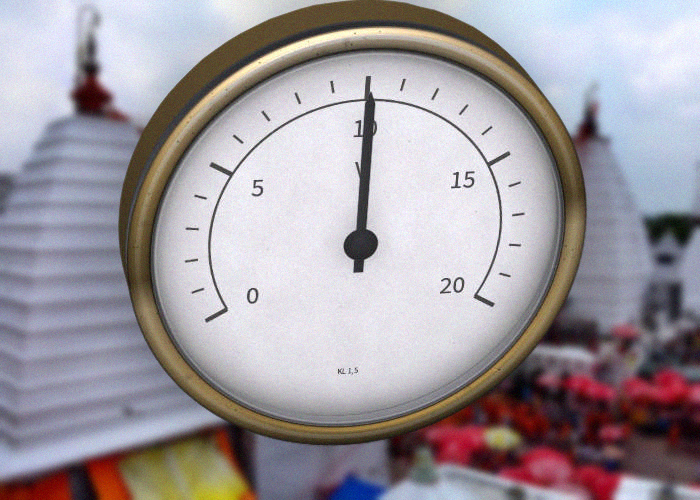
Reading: value=10 unit=V
